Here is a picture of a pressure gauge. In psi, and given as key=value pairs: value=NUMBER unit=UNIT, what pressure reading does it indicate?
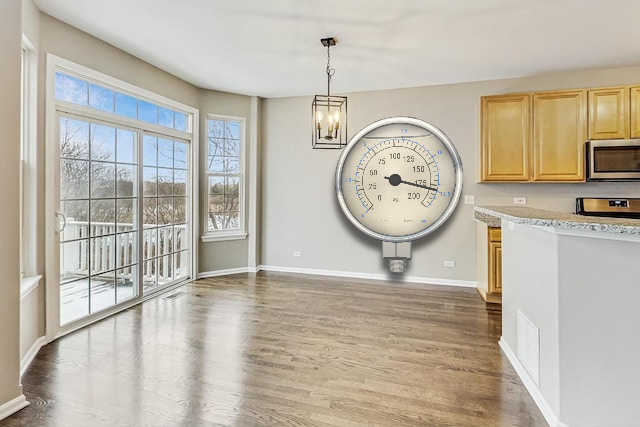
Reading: value=180 unit=psi
